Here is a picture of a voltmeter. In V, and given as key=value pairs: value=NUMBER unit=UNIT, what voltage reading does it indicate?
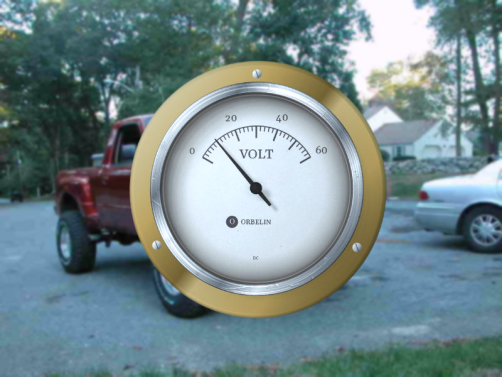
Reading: value=10 unit=V
